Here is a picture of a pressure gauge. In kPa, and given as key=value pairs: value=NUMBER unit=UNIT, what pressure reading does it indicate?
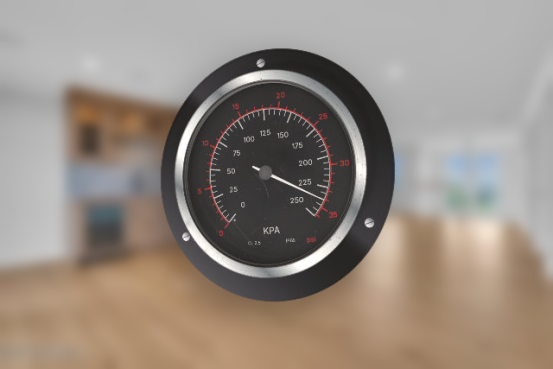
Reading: value=235 unit=kPa
